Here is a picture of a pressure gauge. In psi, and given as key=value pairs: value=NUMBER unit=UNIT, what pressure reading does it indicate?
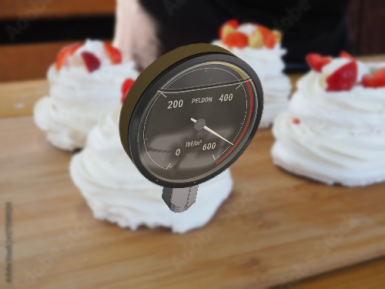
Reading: value=550 unit=psi
